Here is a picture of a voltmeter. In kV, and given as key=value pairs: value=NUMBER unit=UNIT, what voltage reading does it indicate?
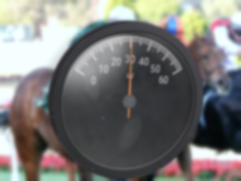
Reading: value=30 unit=kV
